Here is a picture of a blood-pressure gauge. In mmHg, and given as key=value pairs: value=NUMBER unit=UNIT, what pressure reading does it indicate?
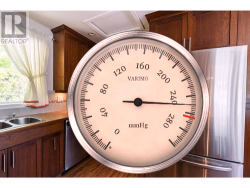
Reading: value=250 unit=mmHg
